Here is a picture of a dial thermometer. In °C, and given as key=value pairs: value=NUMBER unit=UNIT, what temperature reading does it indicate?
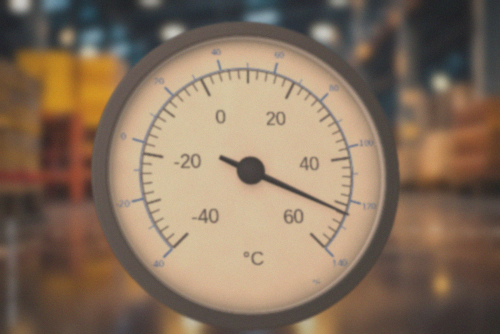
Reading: value=52 unit=°C
